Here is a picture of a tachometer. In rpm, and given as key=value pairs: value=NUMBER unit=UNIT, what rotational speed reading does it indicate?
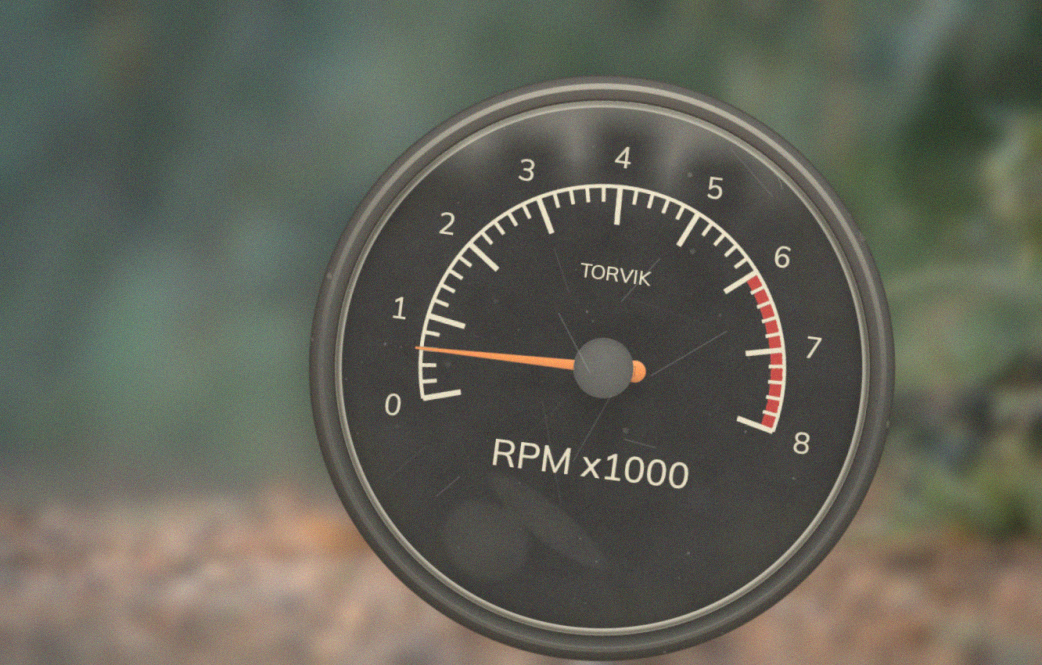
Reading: value=600 unit=rpm
